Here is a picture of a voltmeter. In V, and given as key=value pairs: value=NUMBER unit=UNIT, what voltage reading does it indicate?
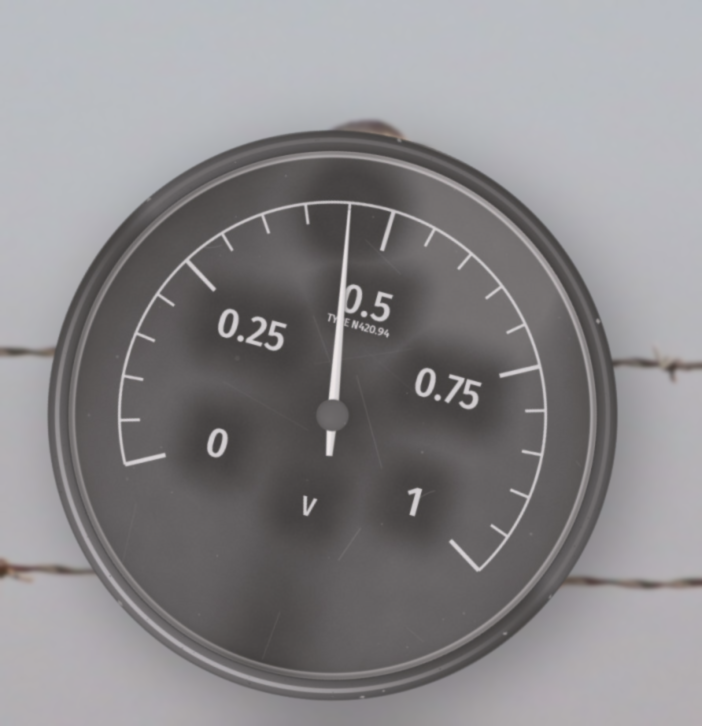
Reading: value=0.45 unit=V
